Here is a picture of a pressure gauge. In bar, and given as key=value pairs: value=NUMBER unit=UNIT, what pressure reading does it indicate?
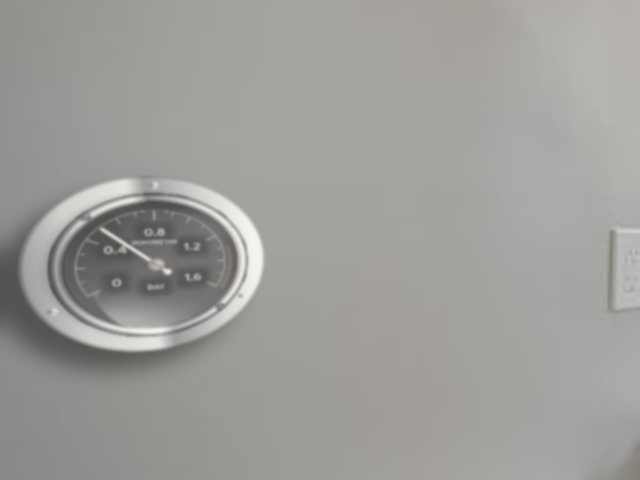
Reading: value=0.5 unit=bar
